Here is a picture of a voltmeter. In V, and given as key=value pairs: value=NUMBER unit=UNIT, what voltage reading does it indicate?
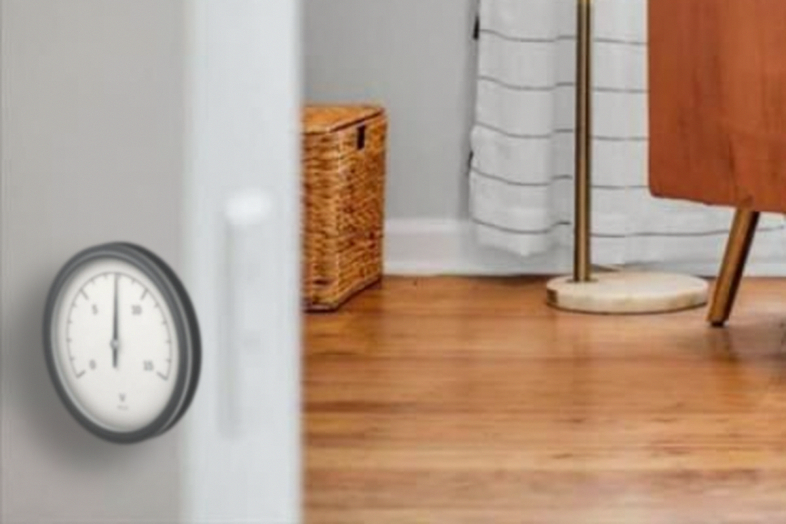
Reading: value=8 unit=V
